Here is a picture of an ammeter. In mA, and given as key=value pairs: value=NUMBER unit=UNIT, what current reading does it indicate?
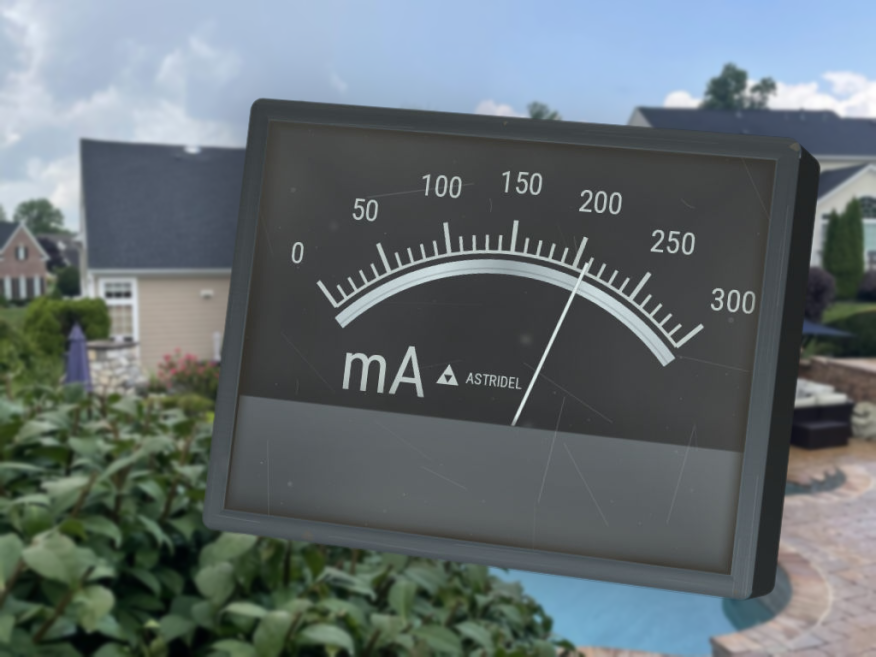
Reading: value=210 unit=mA
